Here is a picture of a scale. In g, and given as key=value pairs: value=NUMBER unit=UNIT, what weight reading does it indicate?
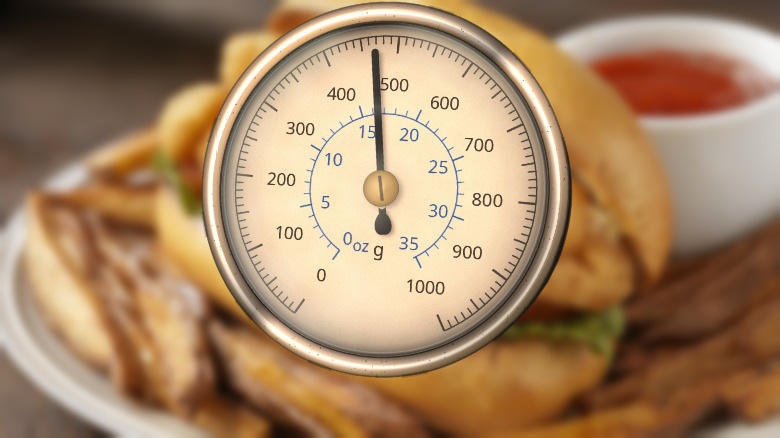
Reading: value=470 unit=g
